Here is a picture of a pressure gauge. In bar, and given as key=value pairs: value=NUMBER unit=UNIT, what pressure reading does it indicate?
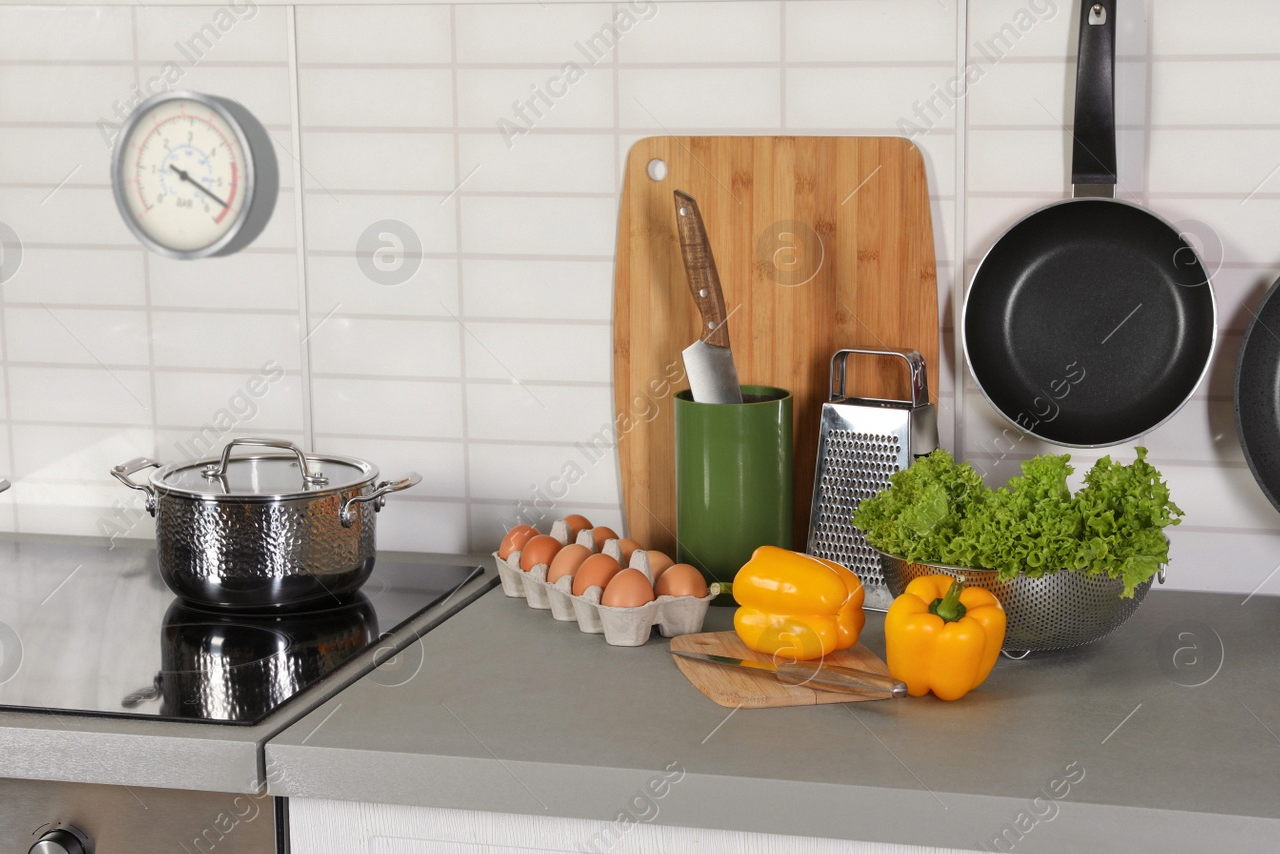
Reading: value=5.5 unit=bar
